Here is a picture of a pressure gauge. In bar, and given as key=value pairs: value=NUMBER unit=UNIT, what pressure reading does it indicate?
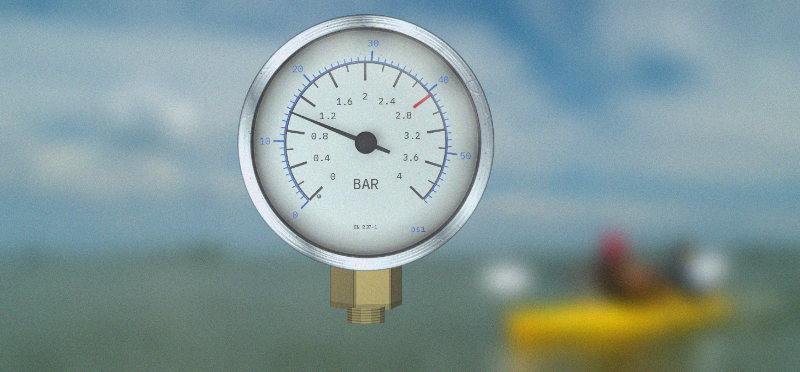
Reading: value=1 unit=bar
